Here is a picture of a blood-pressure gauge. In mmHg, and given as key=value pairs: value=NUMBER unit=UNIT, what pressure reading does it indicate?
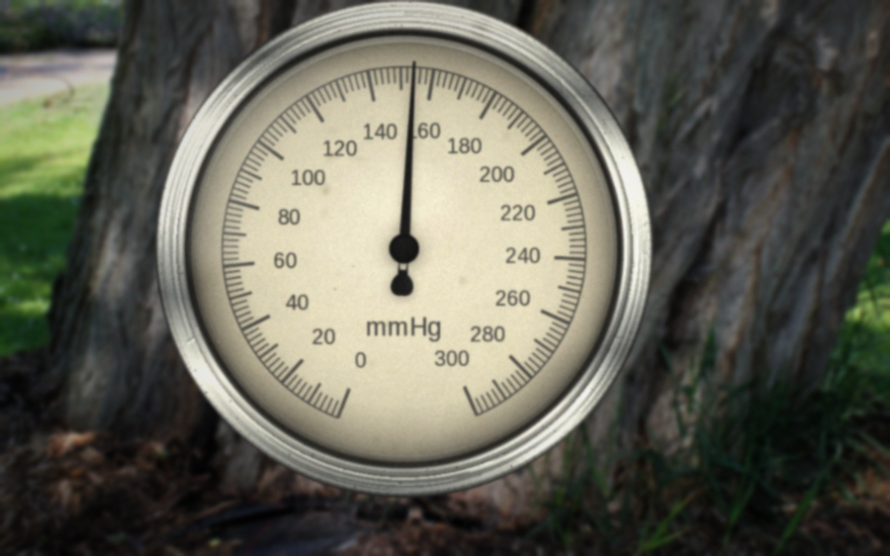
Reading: value=154 unit=mmHg
